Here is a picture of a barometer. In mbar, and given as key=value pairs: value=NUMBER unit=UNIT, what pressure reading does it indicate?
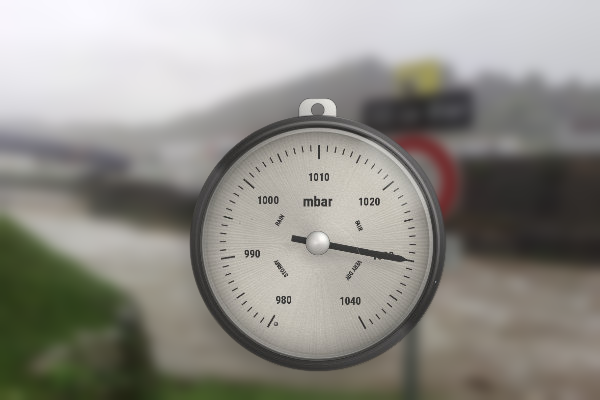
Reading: value=1030 unit=mbar
